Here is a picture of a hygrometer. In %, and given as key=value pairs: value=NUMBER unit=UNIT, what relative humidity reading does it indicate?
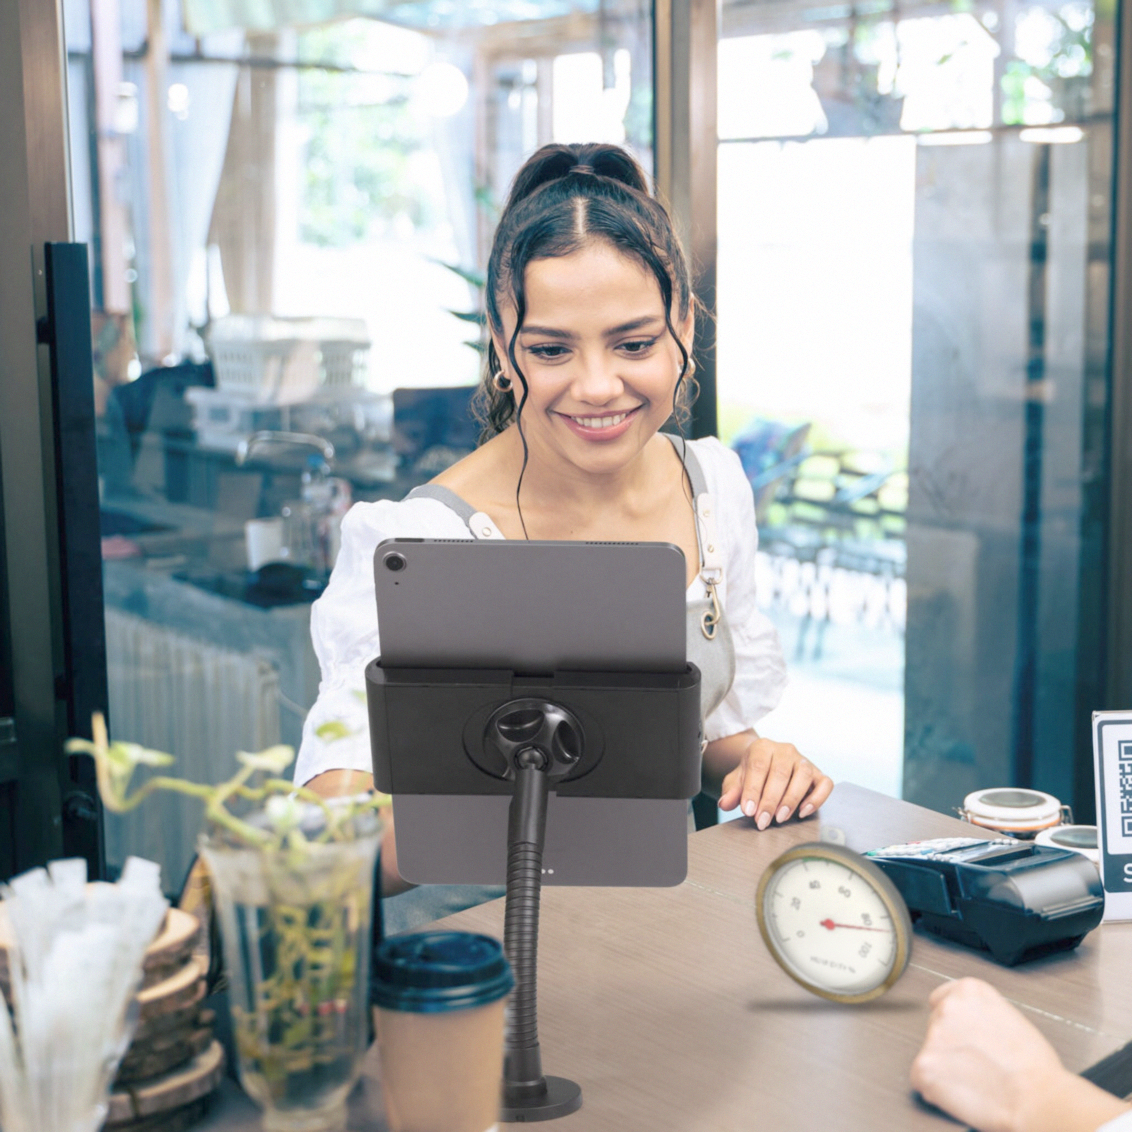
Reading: value=85 unit=%
